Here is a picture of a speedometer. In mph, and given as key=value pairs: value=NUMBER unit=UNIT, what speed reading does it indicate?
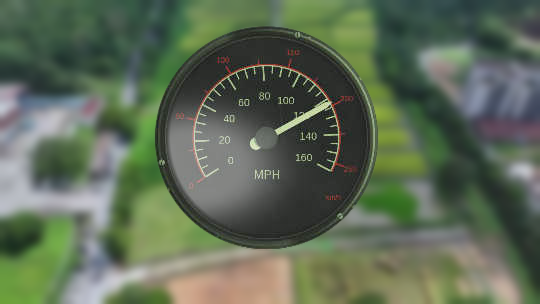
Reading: value=122.5 unit=mph
